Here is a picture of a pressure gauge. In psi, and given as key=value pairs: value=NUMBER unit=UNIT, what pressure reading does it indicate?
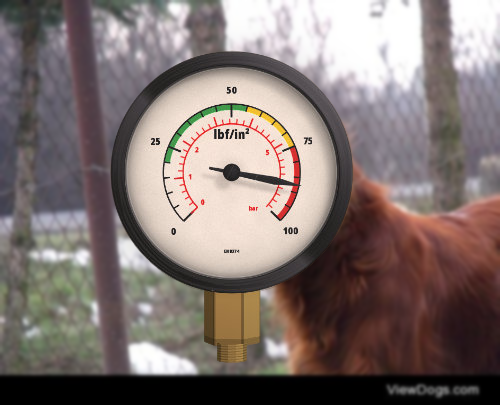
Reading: value=87.5 unit=psi
